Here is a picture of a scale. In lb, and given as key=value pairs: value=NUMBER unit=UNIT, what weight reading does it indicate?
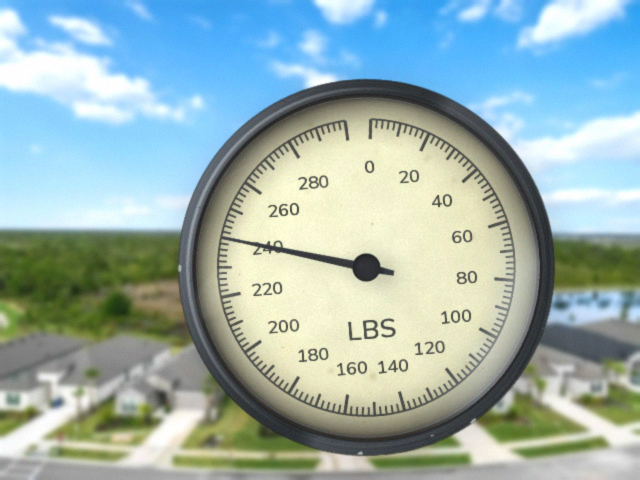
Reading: value=240 unit=lb
